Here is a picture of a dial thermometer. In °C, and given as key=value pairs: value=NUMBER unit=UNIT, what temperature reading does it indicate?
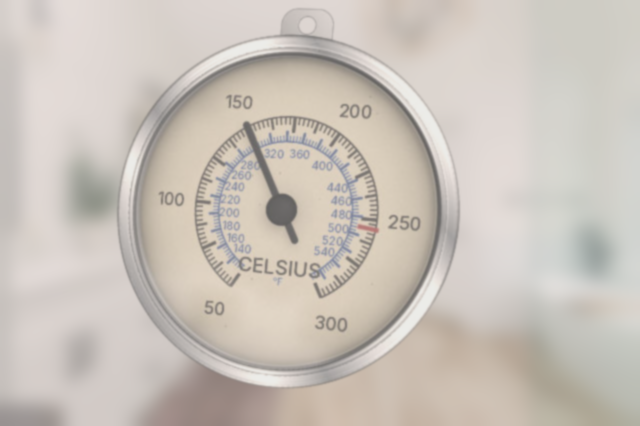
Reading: value=150 unit=°C
